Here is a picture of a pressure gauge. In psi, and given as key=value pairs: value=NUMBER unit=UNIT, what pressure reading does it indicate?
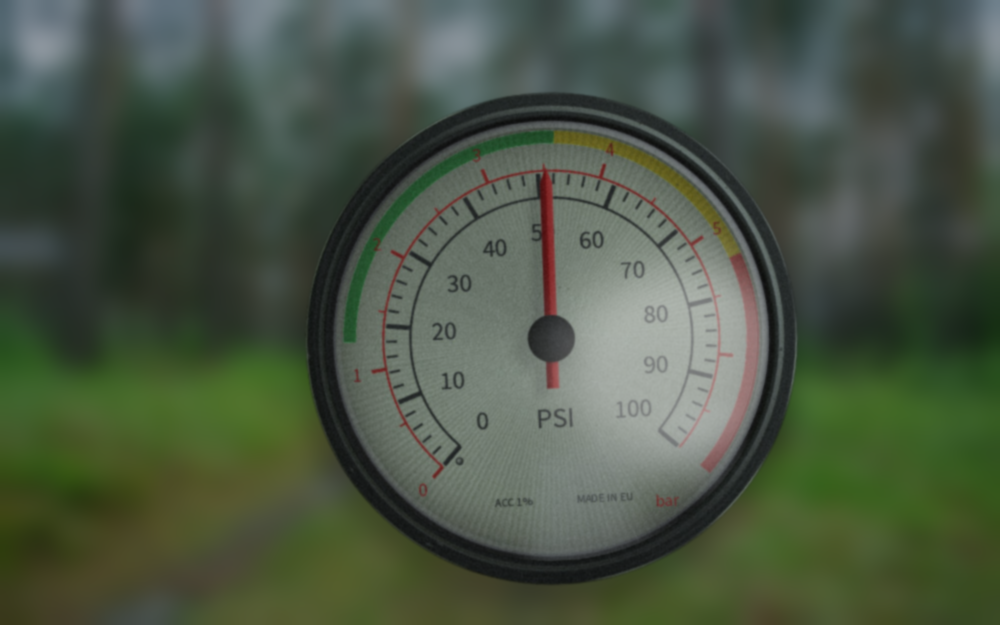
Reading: value=51 unit=psi
